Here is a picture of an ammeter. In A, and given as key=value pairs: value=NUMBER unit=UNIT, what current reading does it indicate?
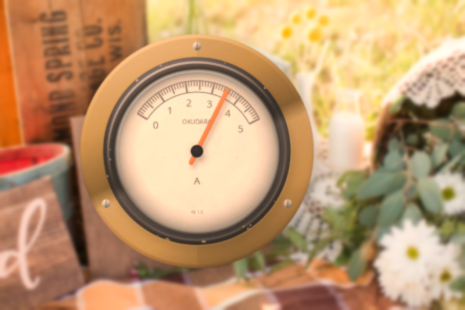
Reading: value=3.5 unit=A
